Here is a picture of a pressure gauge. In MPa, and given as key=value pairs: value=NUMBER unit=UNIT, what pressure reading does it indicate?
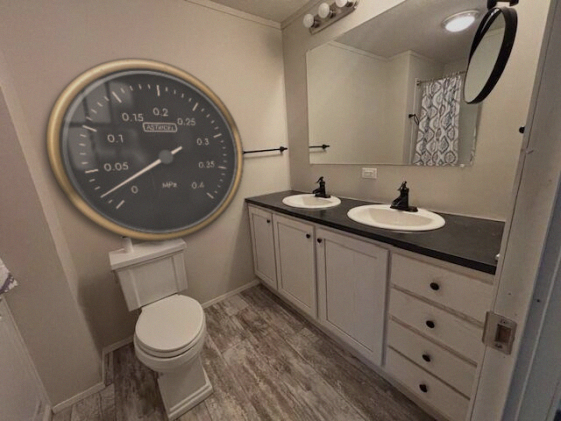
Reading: value=0.02 unit=MPa
